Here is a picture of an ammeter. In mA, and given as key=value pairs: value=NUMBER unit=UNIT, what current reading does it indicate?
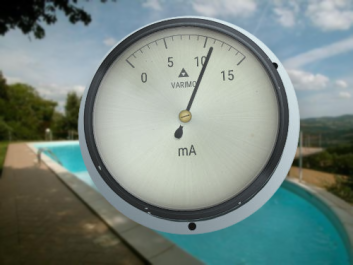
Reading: value=11 unit=mA
